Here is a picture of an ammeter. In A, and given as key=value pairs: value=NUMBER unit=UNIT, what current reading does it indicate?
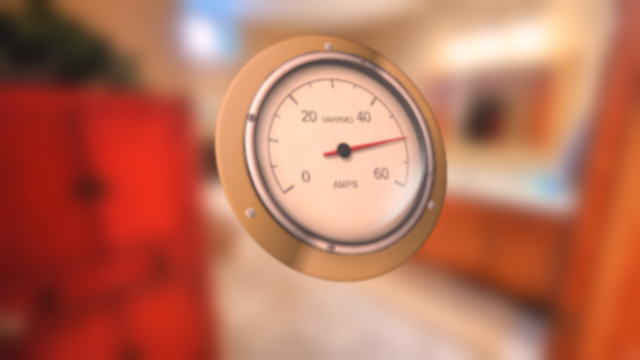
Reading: value=50 unit=A
